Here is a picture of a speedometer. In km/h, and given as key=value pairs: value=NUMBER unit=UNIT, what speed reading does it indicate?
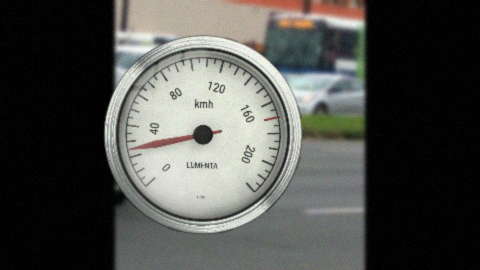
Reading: value=25 unit=km/h
